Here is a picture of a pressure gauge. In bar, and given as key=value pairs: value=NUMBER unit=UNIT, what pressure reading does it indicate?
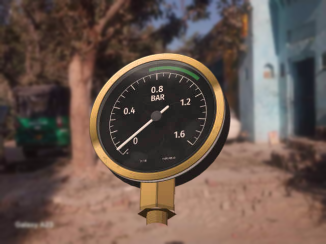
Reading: value=0.05 unit=bar
